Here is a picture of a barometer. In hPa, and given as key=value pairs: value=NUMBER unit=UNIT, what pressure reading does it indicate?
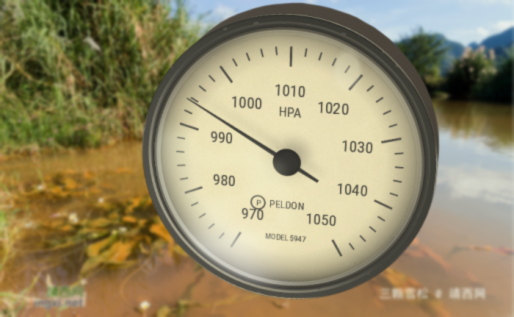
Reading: value=994 unit=hPa
